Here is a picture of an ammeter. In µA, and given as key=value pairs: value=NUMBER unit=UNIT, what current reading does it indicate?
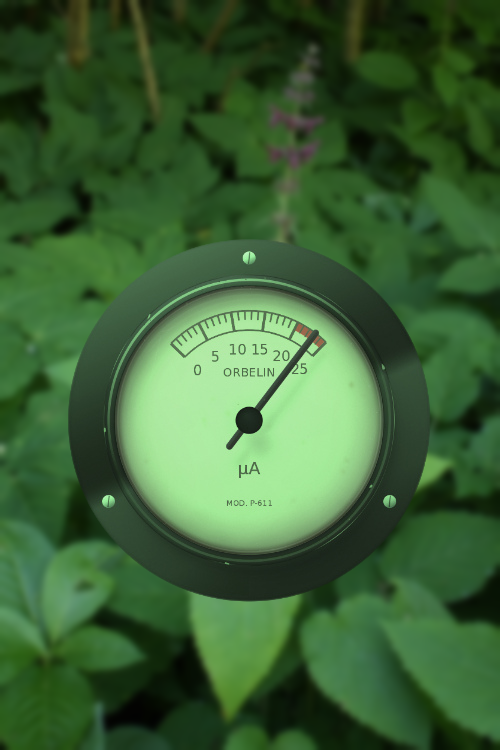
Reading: value=23 unit=µA
